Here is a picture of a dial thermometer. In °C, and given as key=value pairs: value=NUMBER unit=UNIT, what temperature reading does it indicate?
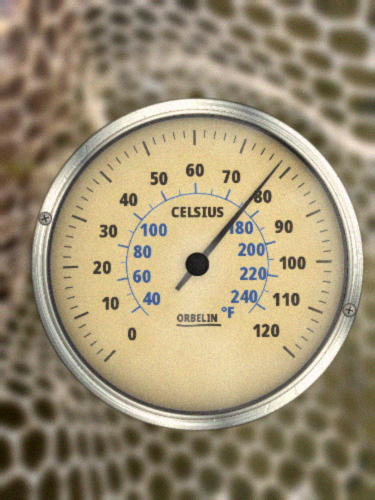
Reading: value=78 unit=°C
